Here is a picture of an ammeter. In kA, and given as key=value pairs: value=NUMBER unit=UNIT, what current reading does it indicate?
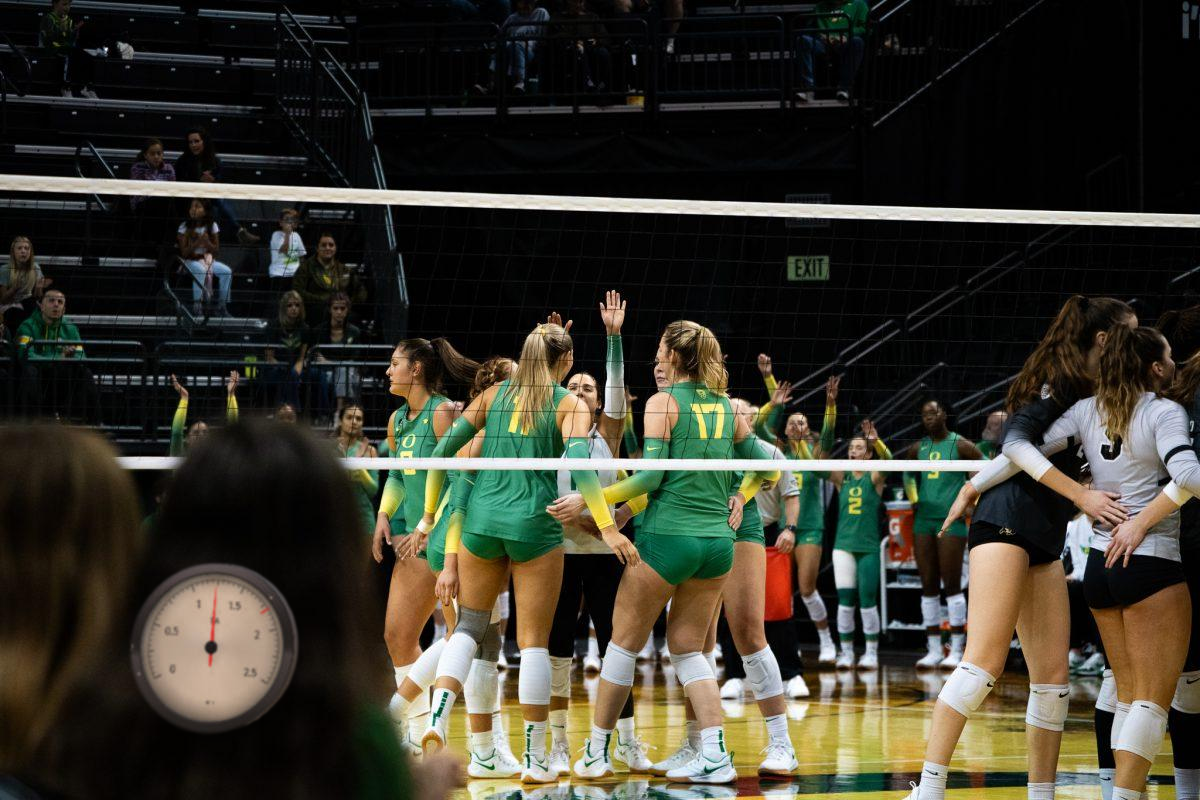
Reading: value=1.25 unit=kA
